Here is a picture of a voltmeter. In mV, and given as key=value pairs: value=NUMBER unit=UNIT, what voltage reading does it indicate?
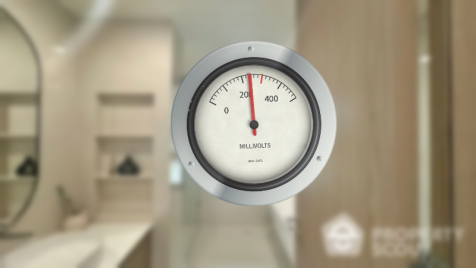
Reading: value=240 unit=mV
